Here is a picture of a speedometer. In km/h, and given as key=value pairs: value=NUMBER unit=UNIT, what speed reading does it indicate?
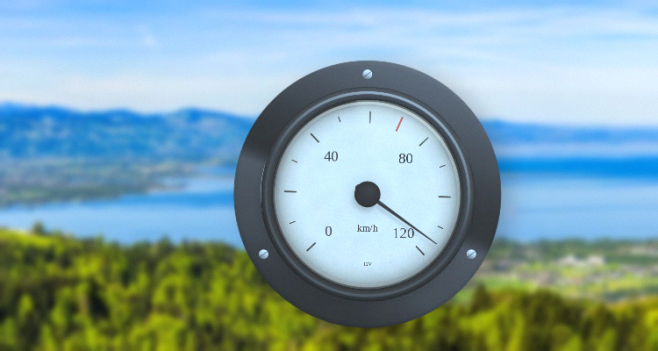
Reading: value=115 unit=km/h
